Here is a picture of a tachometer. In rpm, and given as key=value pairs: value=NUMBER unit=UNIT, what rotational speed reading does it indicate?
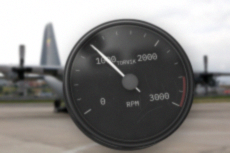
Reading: value=1000 unit=rpm
